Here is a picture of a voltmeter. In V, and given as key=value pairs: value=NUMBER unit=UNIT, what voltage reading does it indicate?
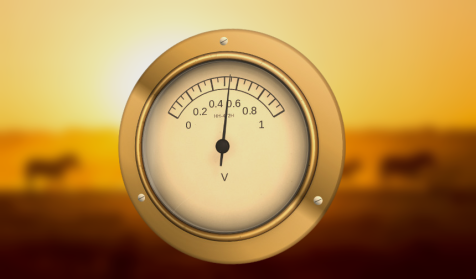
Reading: value=0.55 unit=V
